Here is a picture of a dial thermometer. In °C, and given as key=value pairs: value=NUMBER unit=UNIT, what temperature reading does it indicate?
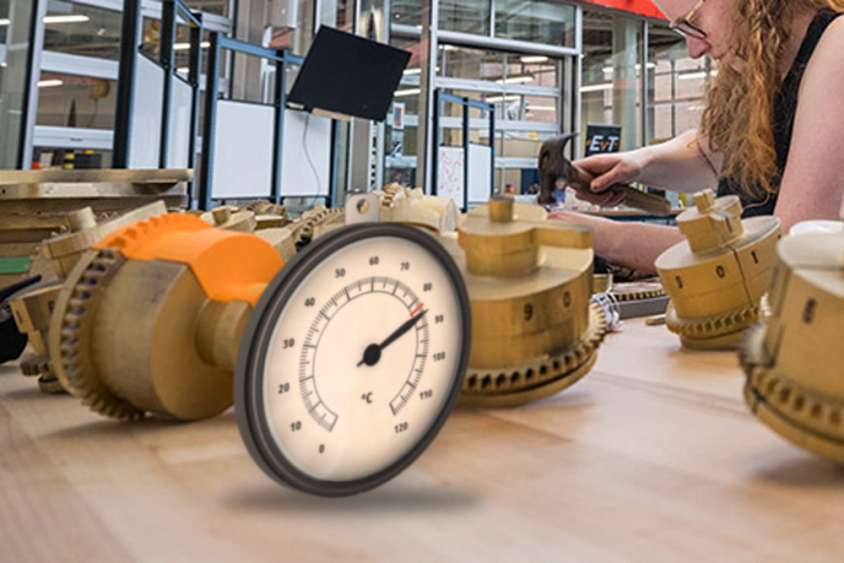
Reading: value=85 unit=°C
